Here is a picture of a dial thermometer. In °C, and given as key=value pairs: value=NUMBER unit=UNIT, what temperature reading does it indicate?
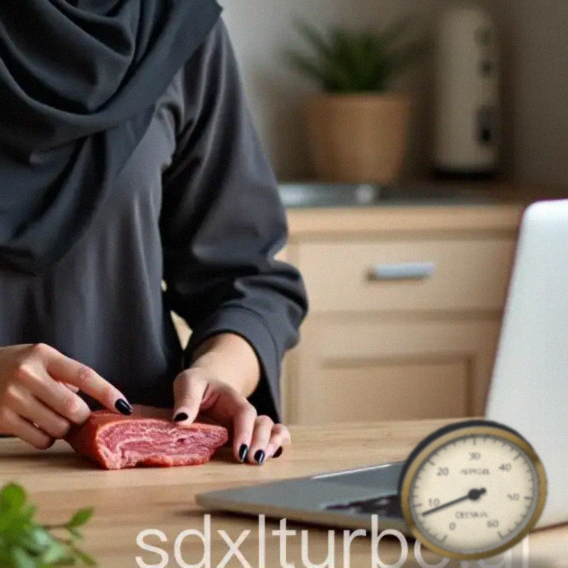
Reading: value=8 unit=°C
